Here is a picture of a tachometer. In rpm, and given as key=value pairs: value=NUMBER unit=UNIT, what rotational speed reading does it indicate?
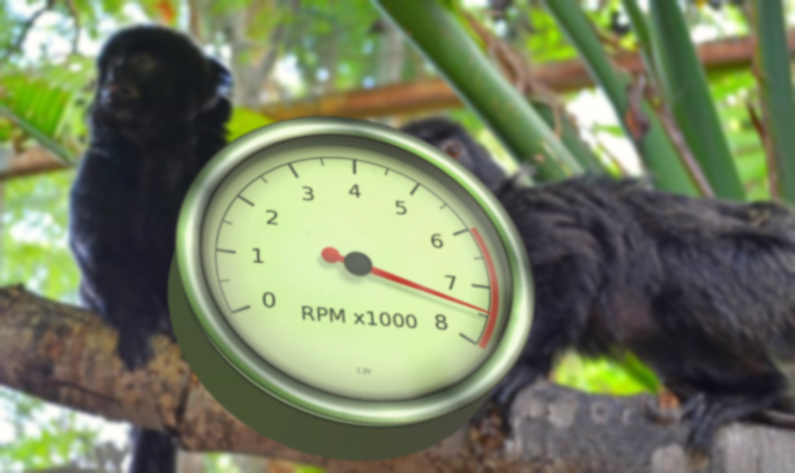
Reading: value=7500 unit=rpm
